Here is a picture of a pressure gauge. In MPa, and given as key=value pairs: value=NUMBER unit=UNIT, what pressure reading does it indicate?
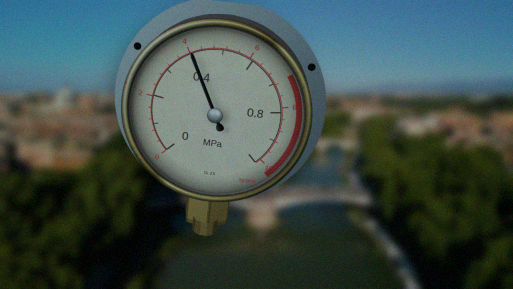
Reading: value=0.4 unit=MPa
